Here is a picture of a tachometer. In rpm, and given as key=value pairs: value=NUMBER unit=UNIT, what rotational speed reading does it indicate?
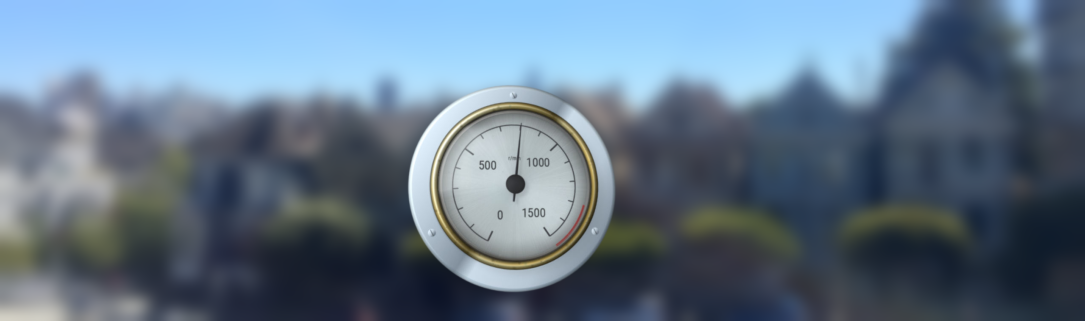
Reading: value=800 unit=rpm
